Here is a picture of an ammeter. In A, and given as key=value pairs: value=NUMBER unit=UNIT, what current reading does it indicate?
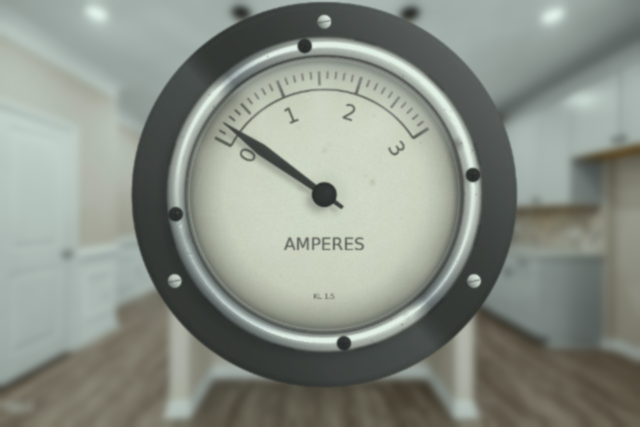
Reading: value=0.2 unit=A
